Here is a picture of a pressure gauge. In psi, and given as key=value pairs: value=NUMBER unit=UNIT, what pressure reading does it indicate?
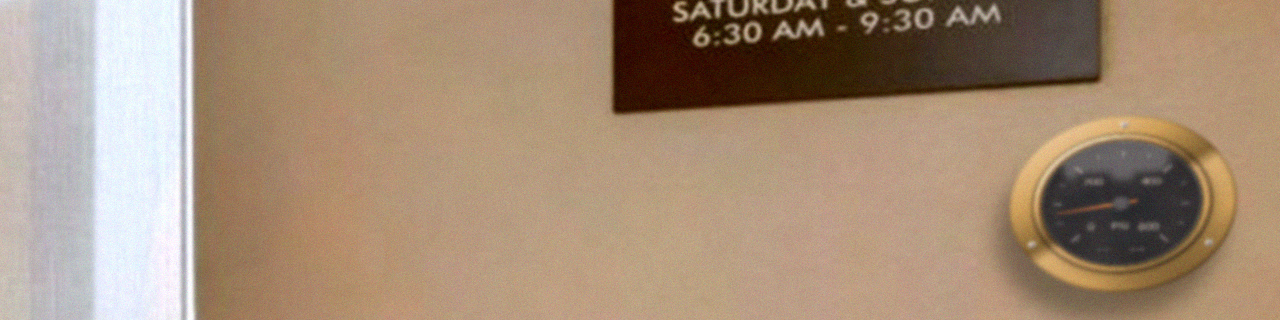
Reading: value=75 unit=psi
